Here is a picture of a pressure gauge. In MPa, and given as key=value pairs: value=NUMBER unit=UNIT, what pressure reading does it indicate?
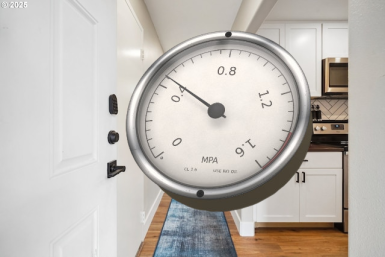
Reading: value=0.45 unit=MPa
